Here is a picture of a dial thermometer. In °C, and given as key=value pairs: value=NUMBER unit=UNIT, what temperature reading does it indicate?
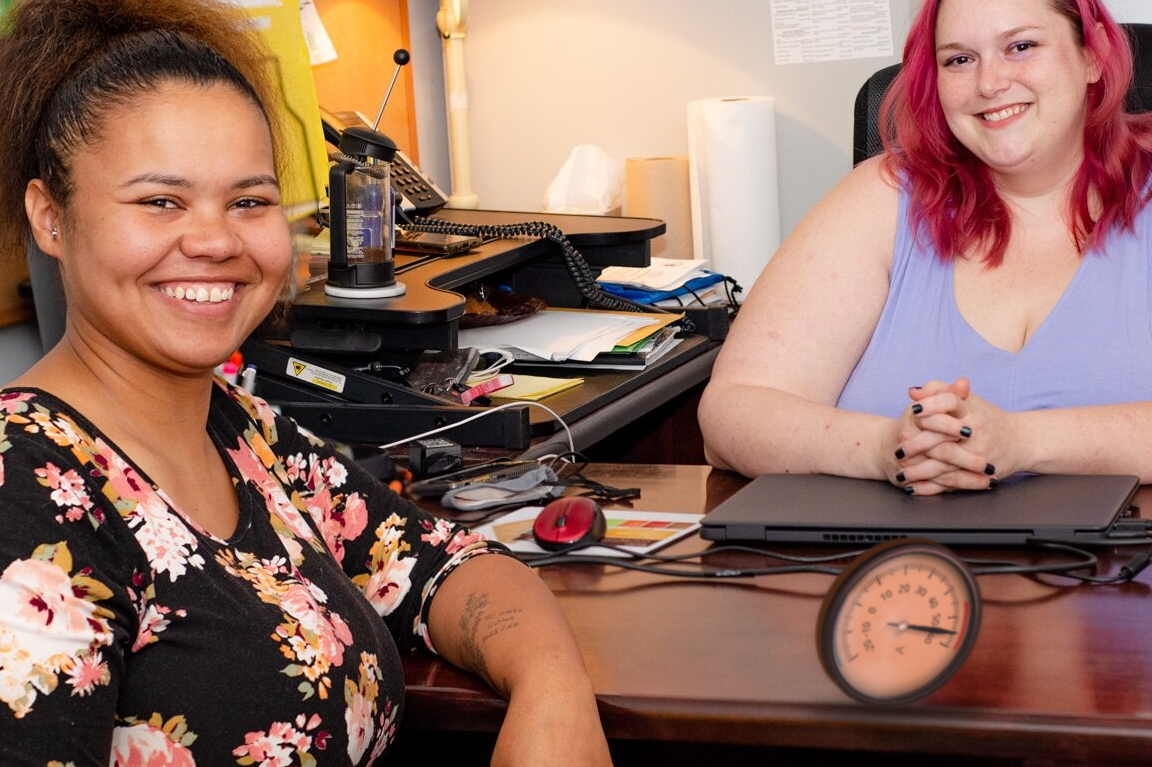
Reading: value=55 unit=°C
